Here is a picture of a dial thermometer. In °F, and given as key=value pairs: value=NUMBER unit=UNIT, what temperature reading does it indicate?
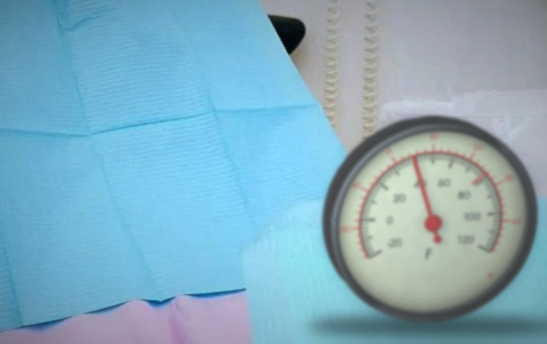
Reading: value=40 unit=°F
